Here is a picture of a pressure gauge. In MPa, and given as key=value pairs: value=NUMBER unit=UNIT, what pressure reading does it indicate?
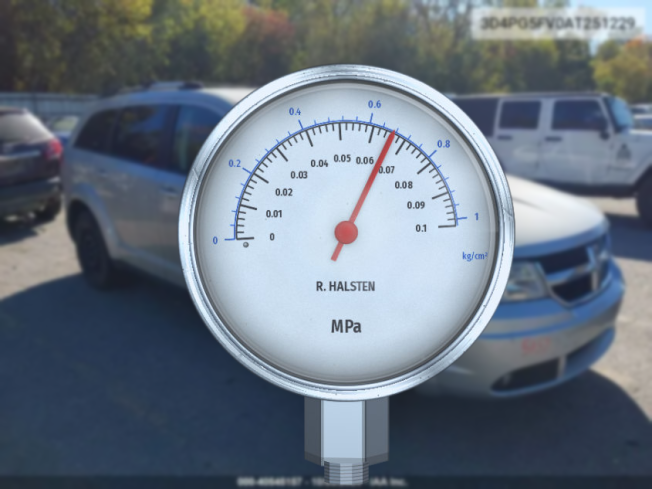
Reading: value=0.066 unit=MPa
